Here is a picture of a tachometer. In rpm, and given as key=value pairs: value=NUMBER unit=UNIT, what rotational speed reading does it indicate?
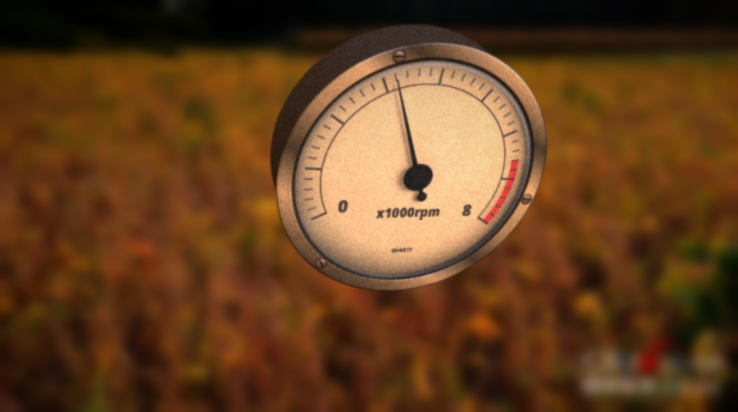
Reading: value=3200 unit=rpm
